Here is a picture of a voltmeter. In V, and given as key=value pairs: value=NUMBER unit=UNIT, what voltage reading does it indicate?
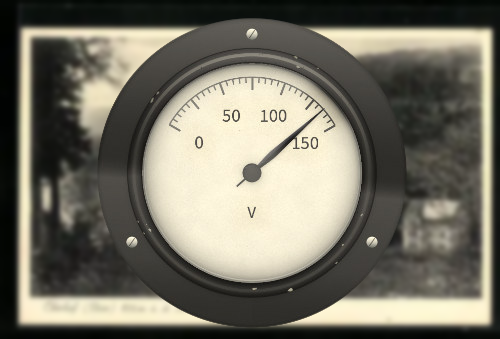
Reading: value=135 unit=V
